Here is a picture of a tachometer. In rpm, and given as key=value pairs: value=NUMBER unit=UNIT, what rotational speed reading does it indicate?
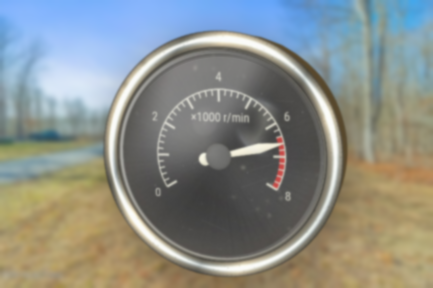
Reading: value=6600 unit=rpm
